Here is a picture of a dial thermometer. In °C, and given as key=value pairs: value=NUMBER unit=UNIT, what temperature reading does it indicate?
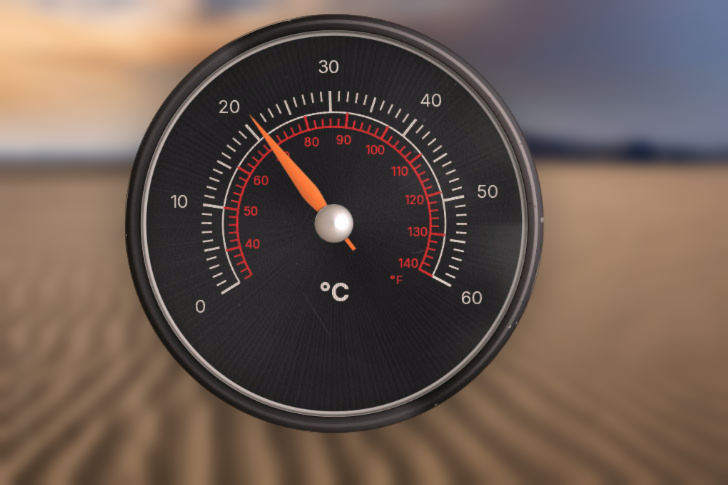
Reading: value=21 unit=°C
